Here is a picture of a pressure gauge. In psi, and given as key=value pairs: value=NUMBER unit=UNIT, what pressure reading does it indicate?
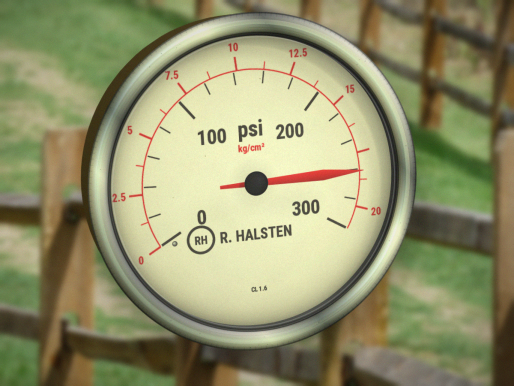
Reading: value=260 unit=psi
